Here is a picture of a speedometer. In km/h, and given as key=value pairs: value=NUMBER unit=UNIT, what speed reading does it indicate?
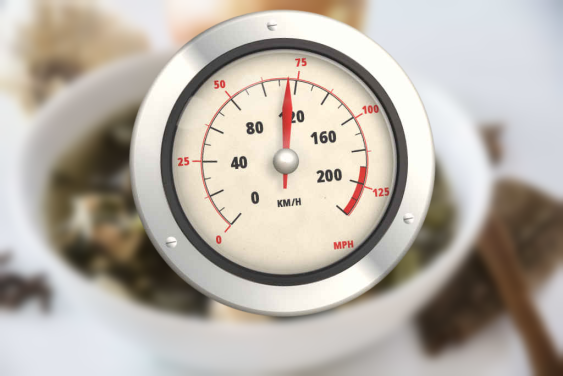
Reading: value=115 unit=km/h
